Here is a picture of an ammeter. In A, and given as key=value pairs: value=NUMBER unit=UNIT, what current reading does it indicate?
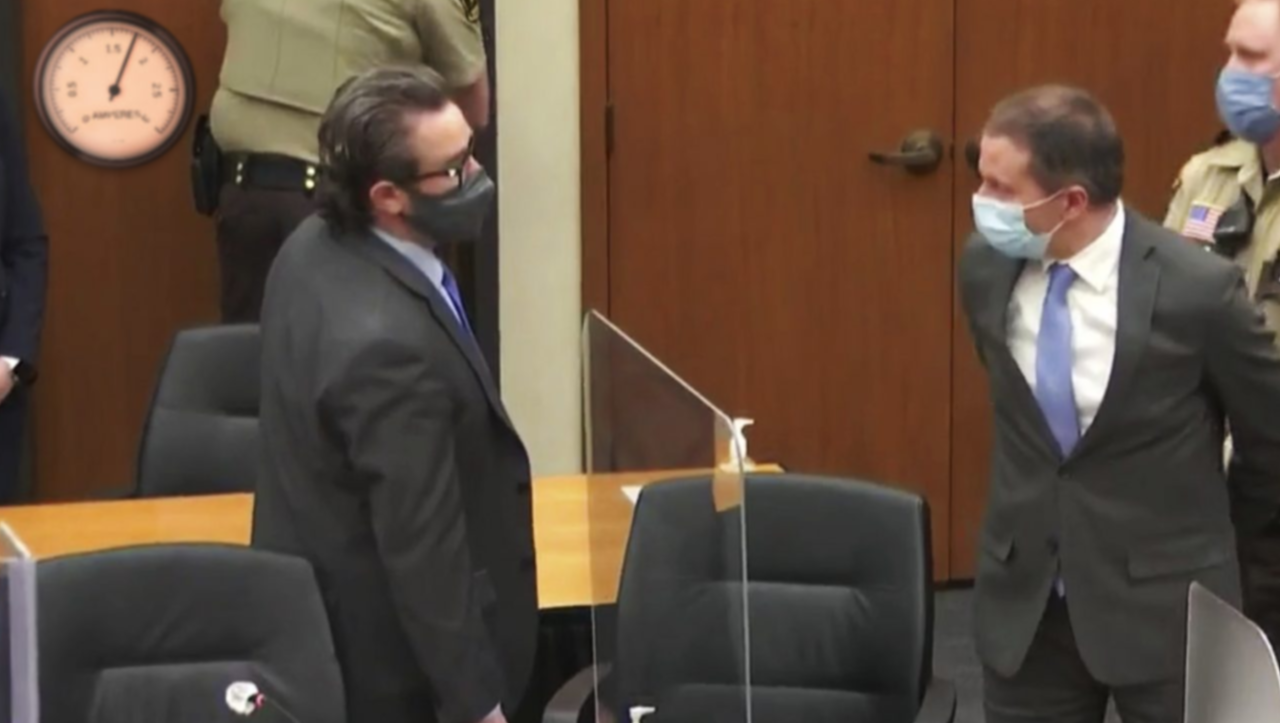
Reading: value=1.75 unit=A
